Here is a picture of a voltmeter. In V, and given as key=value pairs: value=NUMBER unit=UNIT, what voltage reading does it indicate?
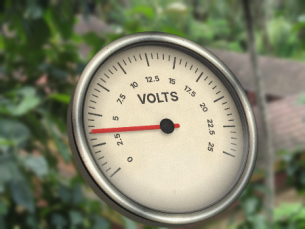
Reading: value=3.5 unit=V
